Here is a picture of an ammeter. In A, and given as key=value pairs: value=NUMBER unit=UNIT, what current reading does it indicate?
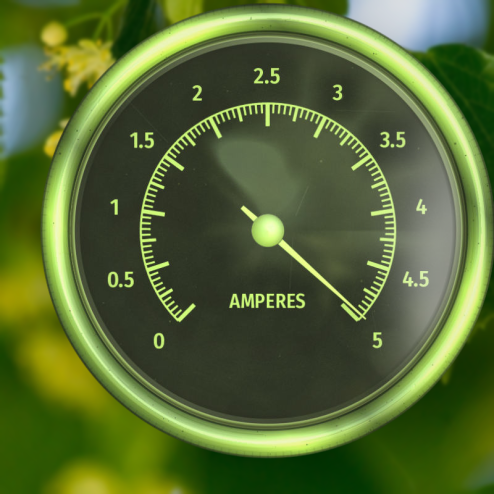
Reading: value=4.95 unit=A
